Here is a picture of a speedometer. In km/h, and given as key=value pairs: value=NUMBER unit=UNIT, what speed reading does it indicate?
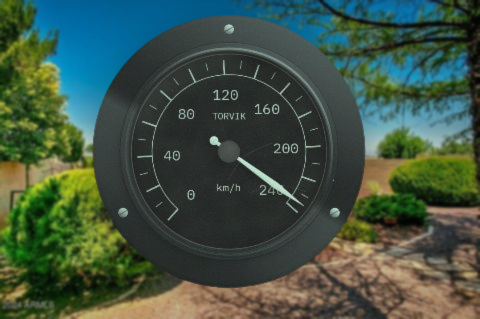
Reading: value=235 unit=km/h
